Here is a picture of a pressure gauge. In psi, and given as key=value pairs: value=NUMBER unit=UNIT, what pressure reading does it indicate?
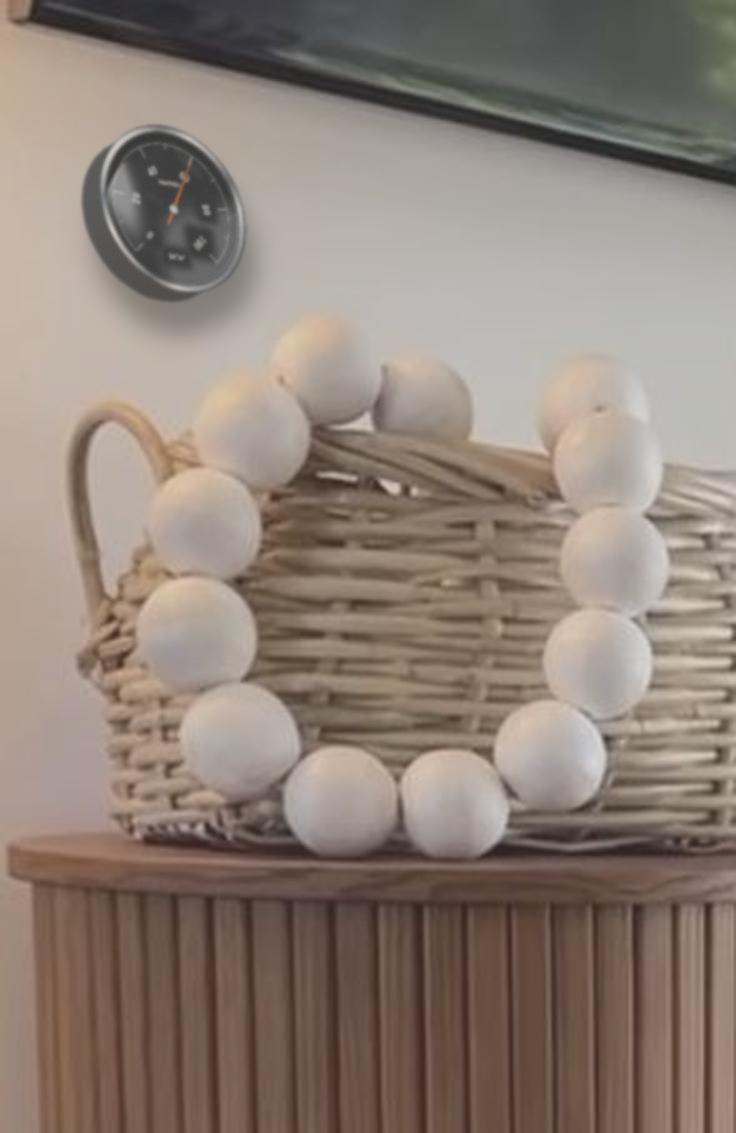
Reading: value=60 unit=psi
